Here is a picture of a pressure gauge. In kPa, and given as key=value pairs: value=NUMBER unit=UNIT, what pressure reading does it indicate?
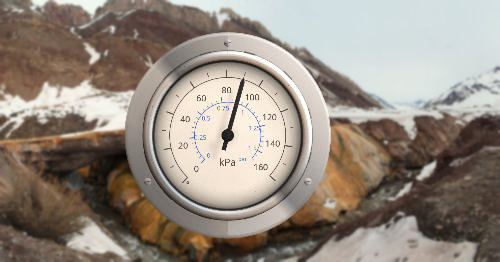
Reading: value=90 unit=kPa
